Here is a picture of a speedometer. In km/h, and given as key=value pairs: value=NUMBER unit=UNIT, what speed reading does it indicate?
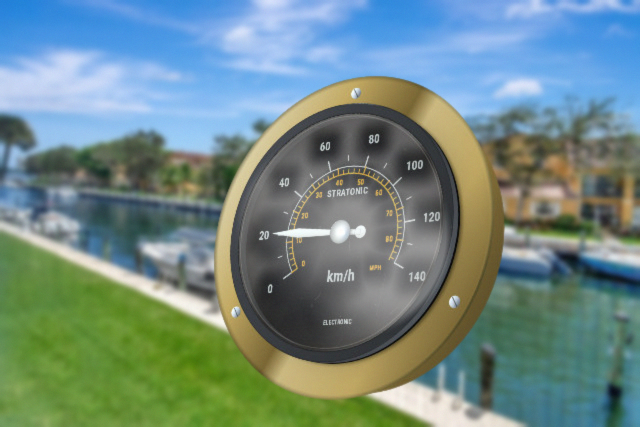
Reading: value=20 unit=km/h
